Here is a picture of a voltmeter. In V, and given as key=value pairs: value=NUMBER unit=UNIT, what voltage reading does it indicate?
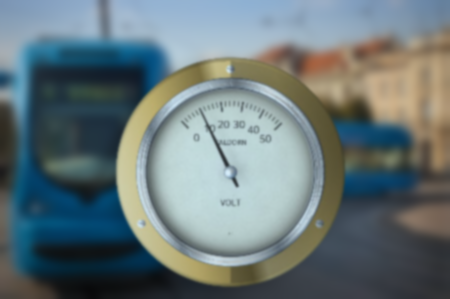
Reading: value=10 unit=V
